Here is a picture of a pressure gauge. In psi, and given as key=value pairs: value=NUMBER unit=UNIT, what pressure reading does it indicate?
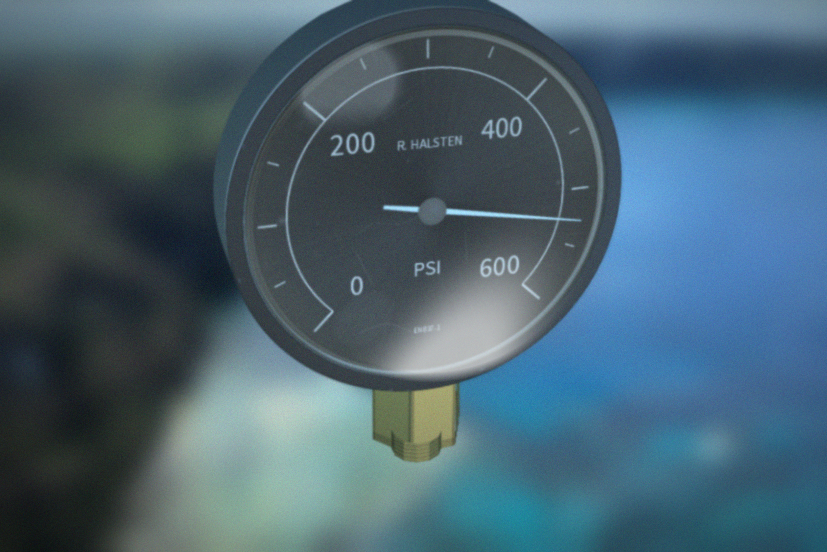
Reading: value=525 unit=psi
